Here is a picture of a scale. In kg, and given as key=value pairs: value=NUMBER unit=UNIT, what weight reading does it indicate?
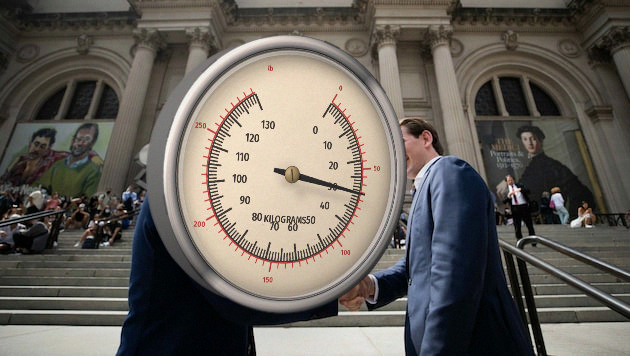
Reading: value=30 unit=kg
